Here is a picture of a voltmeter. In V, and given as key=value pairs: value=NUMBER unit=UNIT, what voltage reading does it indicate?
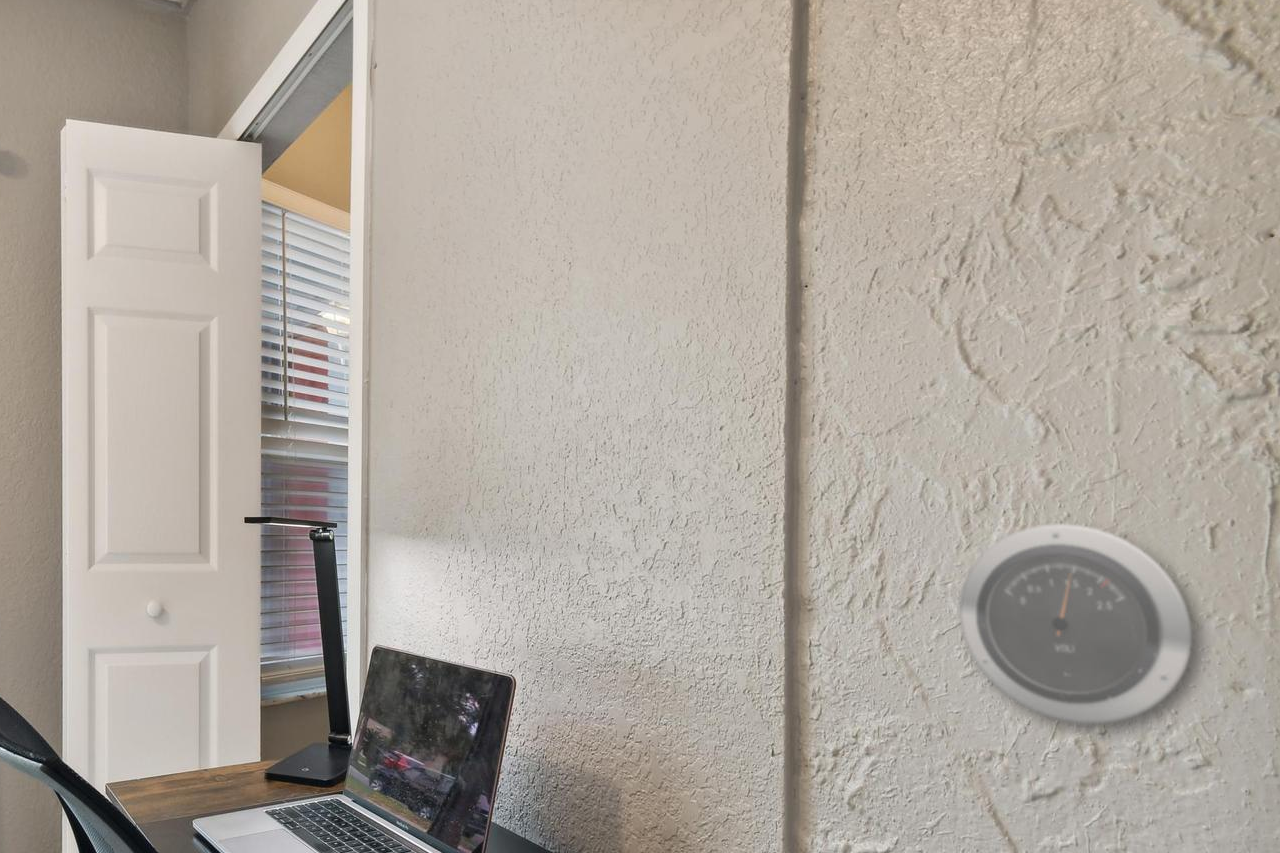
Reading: value=1.5 unit=V
